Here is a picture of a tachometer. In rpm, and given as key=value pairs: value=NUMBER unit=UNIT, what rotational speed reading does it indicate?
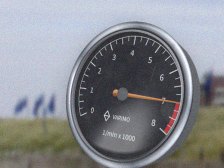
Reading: value=7000 unit=rpm
